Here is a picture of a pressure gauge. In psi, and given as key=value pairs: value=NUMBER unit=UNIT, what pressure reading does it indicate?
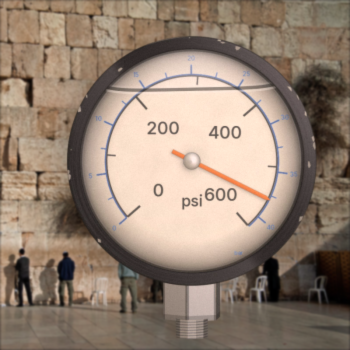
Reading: value=550 unit=psi
